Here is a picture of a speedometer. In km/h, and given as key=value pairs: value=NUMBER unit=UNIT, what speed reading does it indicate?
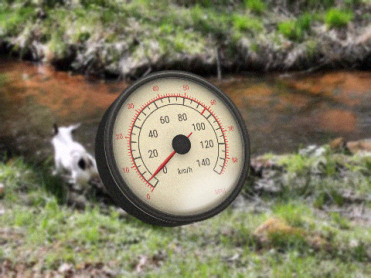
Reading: value=5 unit=km/h
